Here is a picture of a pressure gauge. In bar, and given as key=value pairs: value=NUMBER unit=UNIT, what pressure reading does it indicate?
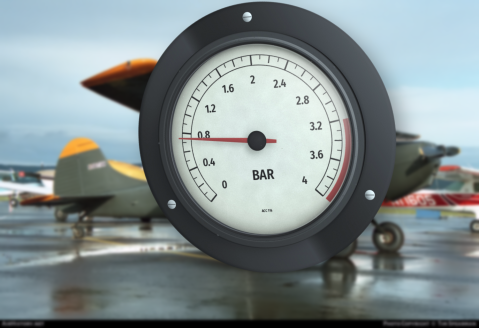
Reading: value=0.75 unit=bar
